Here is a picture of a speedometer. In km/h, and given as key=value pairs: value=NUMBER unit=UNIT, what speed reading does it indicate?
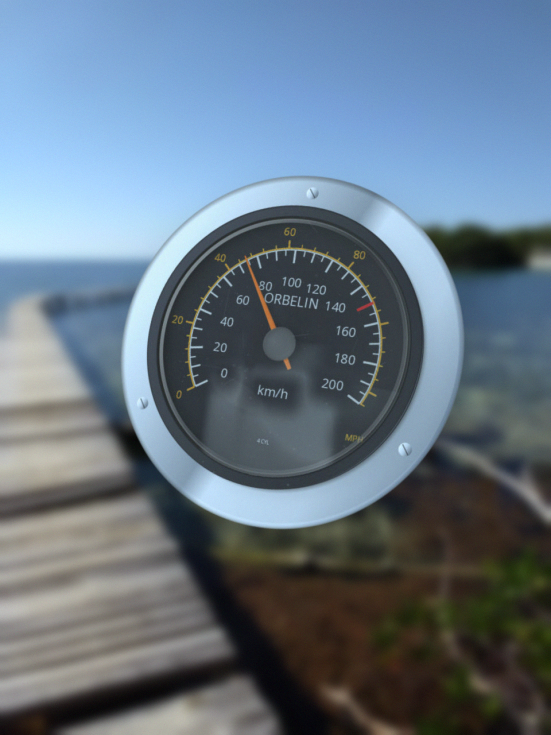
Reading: value=75 unit=km/h
